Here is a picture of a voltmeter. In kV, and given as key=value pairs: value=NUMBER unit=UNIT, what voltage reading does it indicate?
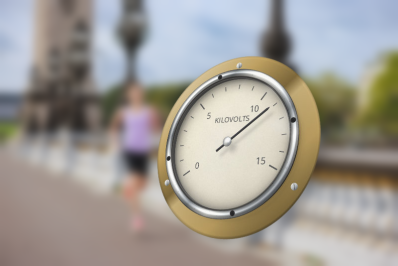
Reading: value=11 unit=kV
